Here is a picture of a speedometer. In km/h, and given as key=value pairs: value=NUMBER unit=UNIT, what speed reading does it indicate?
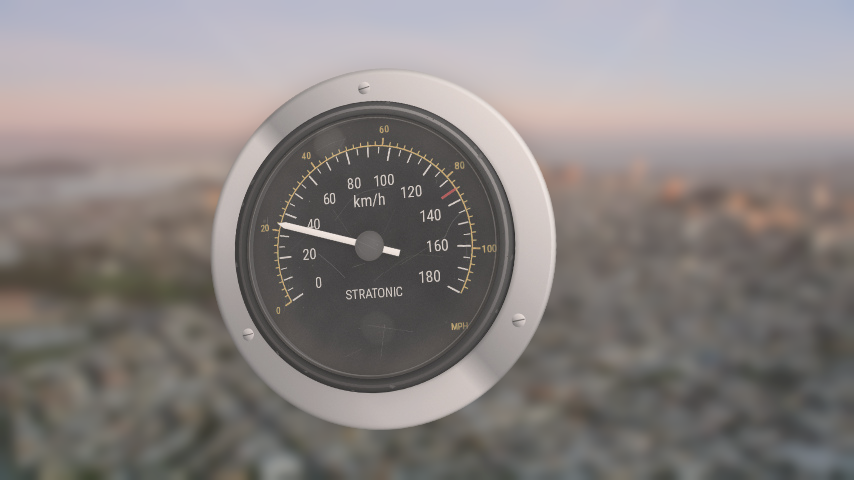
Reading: value=35 unit=km/h
